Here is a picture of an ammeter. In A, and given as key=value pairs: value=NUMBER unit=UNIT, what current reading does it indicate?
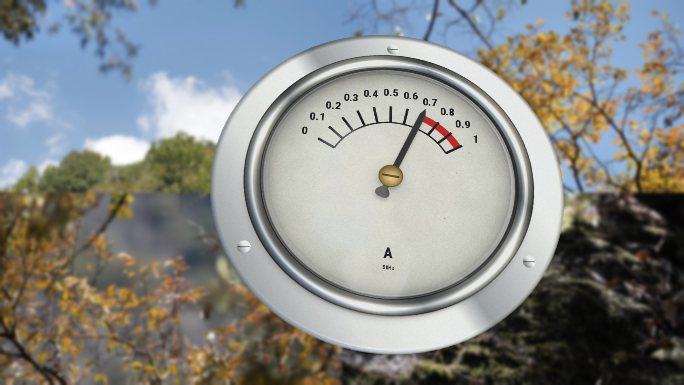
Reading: value=0.7 unit=A
